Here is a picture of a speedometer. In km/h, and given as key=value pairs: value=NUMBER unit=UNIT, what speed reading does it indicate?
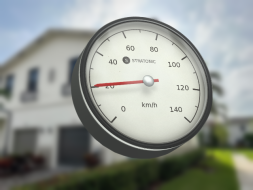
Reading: value=20 unit=km/h
